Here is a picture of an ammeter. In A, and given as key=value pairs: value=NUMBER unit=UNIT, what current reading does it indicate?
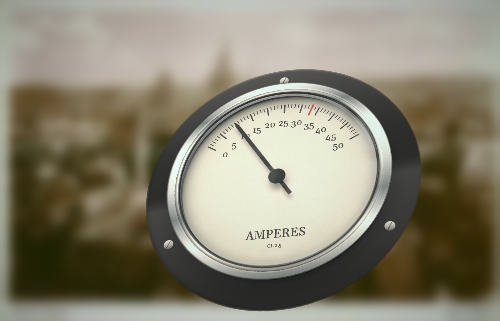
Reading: value=10 unit=A
